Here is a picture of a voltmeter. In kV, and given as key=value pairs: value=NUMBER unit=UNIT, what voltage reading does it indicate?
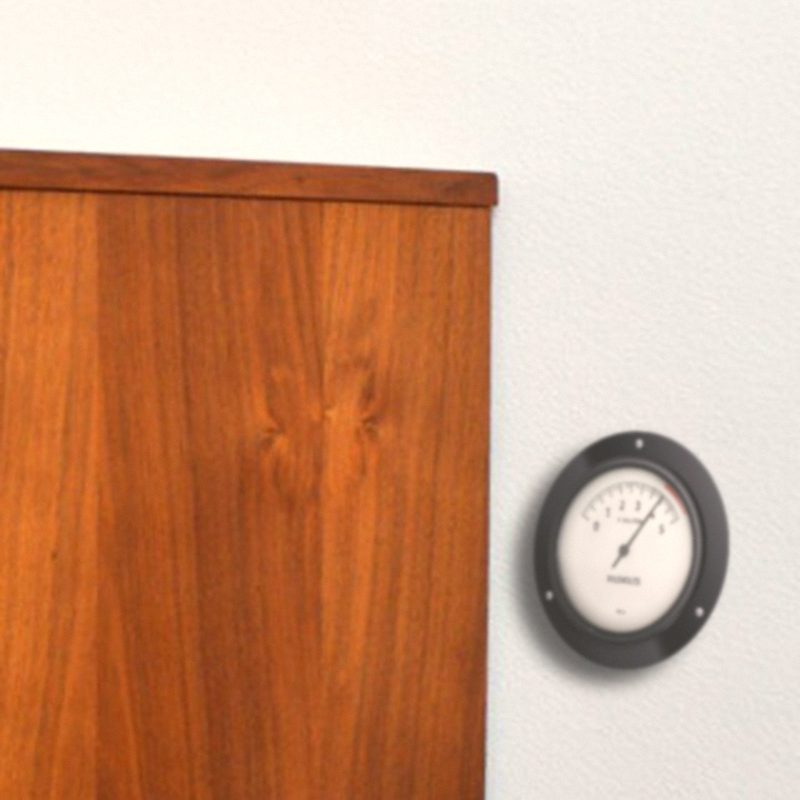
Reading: value=4 unit=kV
